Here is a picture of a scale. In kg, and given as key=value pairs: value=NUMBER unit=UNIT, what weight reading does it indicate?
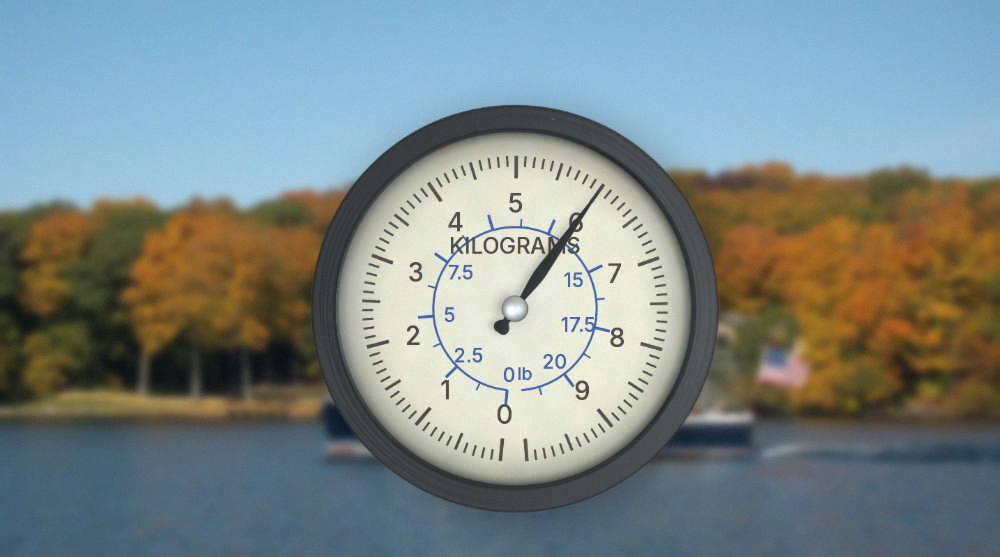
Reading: value=6 unit=kg
